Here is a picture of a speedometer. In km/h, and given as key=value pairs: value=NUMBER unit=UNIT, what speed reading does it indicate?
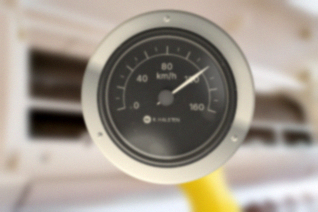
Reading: value=120 unit=km/h
